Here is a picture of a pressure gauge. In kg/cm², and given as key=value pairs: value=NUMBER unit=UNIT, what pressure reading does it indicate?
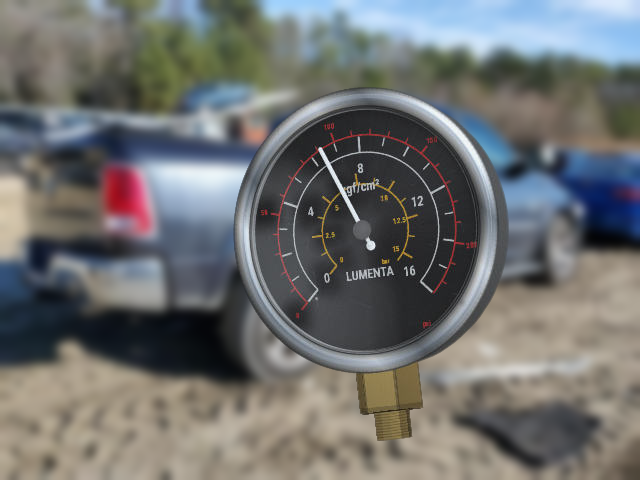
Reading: value=6.5 unit=kg/cm²
